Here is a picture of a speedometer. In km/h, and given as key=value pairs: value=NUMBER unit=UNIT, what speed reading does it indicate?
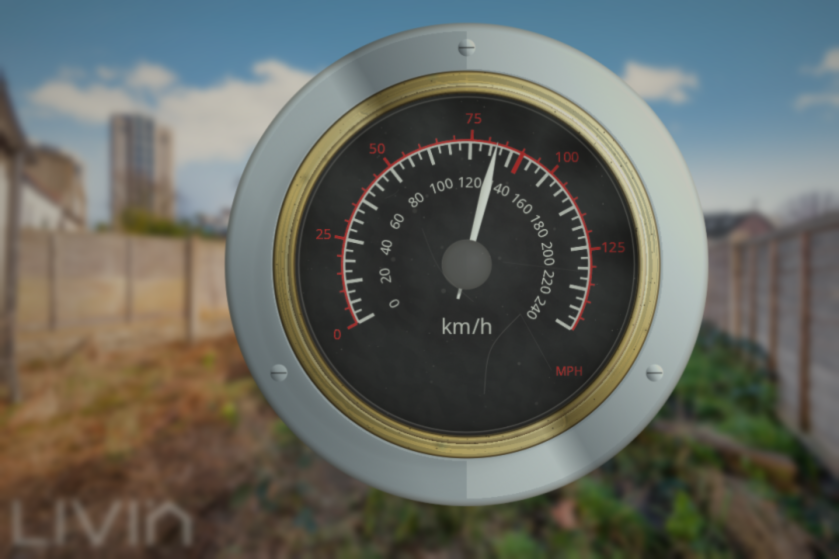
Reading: value=132.5 unit=km/h
